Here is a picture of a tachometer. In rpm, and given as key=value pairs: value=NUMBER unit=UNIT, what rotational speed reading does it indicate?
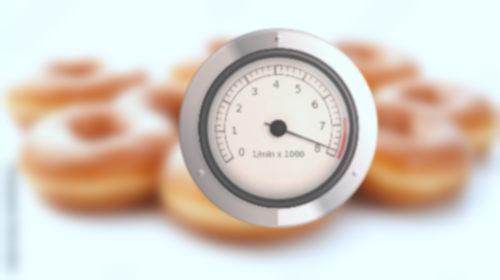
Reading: value=7800 unit=rpm
